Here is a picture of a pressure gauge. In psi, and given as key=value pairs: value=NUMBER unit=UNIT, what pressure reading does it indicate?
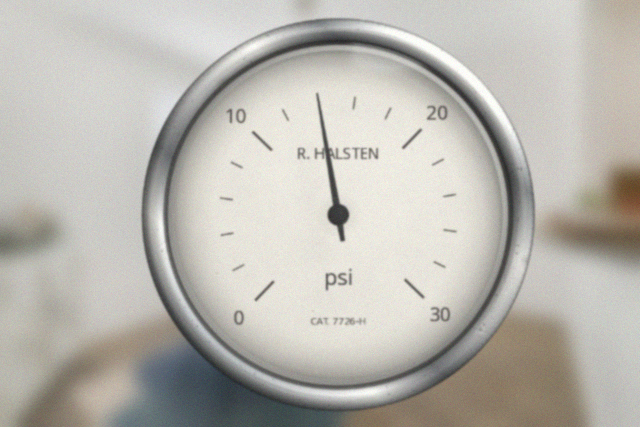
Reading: value=14 unit=psi
